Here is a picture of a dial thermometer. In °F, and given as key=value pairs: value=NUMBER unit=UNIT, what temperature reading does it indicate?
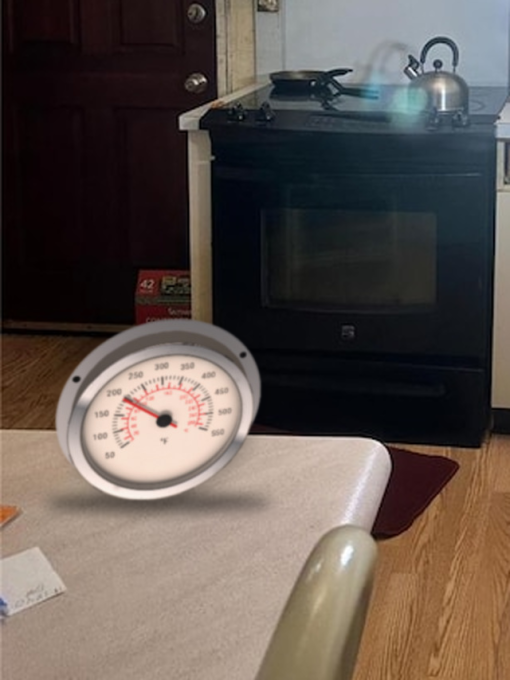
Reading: value=200 unit=°F
